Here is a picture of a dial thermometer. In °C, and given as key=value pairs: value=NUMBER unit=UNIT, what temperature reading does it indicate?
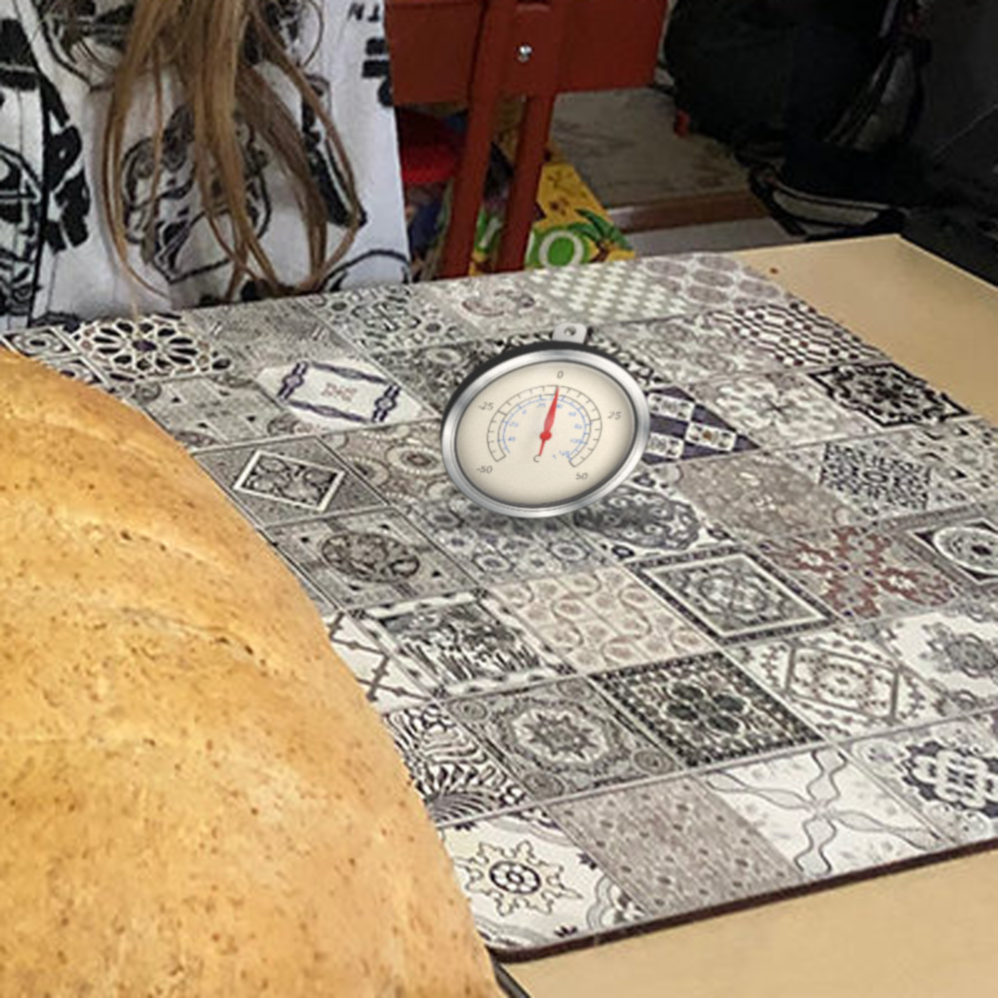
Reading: value=0 unit=°C
